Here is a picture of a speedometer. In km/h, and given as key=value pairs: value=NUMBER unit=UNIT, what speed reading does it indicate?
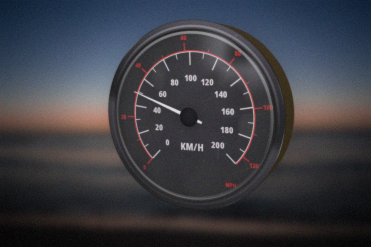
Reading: value=50 unit=km/h
